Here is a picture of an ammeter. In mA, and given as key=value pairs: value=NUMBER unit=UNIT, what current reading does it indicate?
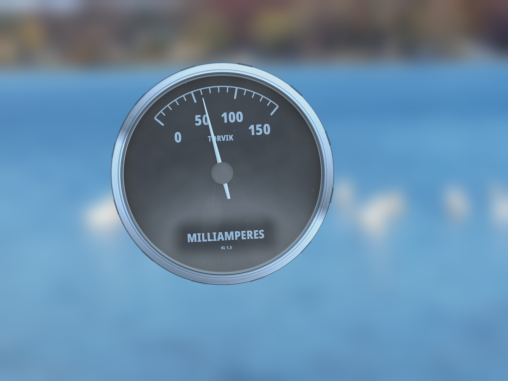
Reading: value=60 unit=mA
